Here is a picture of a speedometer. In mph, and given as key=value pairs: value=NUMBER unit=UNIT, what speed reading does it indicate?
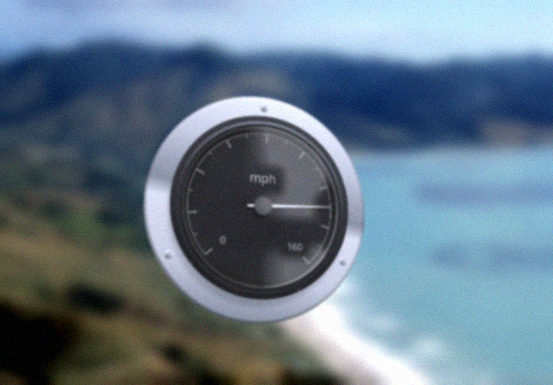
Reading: value=130 unit=mph
